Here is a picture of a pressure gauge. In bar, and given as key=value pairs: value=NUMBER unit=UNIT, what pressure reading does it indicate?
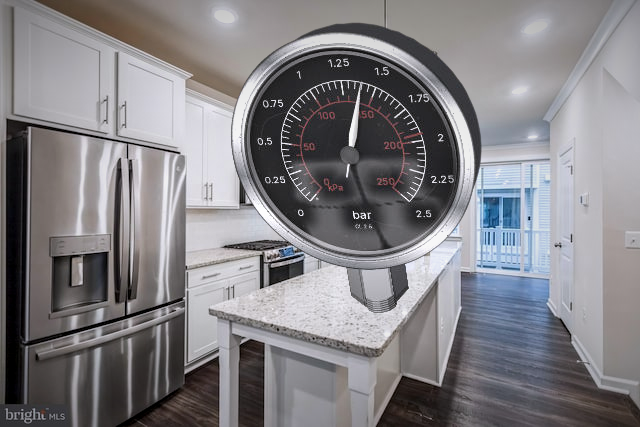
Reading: value=1.4 unit=bar
